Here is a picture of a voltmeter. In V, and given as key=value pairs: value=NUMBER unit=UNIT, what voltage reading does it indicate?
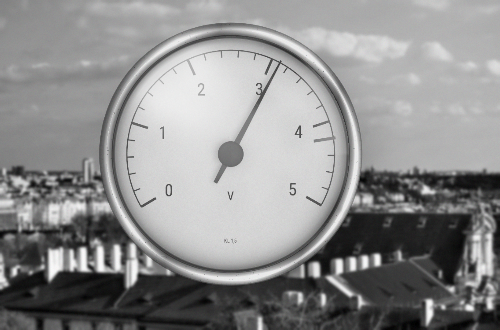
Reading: value=3.1 unit=V
